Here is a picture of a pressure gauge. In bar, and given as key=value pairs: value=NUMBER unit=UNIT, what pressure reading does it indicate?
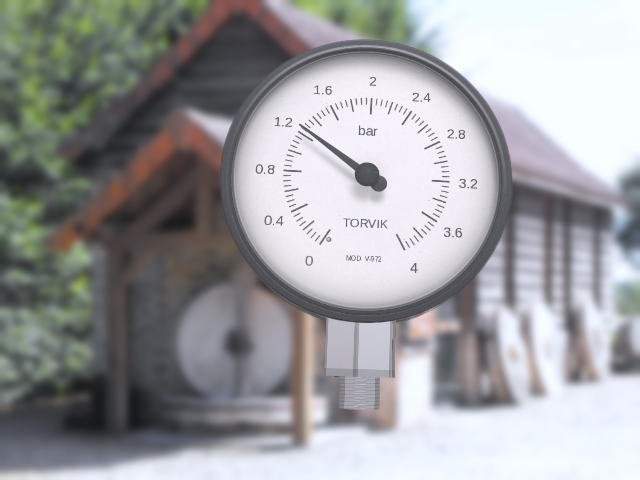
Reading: value=1.25 unit=bar
